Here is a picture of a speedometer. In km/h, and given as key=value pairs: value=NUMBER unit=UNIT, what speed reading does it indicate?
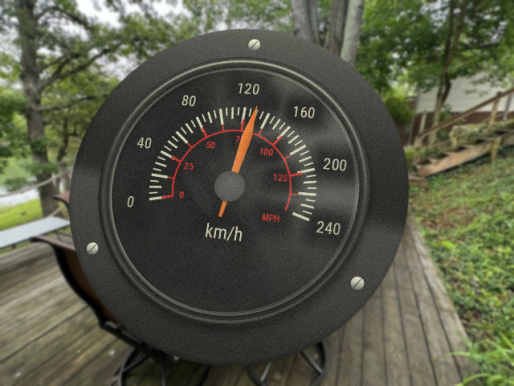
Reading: value=130 unit=km/h
